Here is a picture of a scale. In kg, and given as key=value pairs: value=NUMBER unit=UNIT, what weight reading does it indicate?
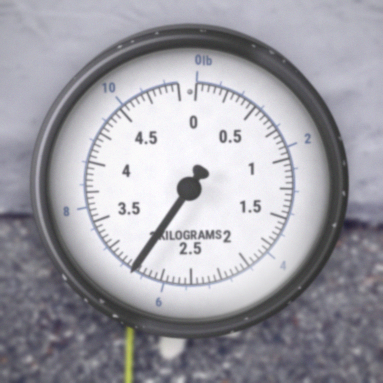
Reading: value=3 unit=kg
